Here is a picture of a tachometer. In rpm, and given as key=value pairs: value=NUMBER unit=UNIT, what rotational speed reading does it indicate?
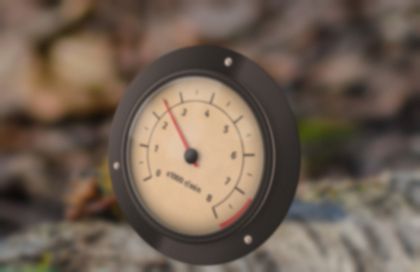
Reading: value=2500 unit=rpm
